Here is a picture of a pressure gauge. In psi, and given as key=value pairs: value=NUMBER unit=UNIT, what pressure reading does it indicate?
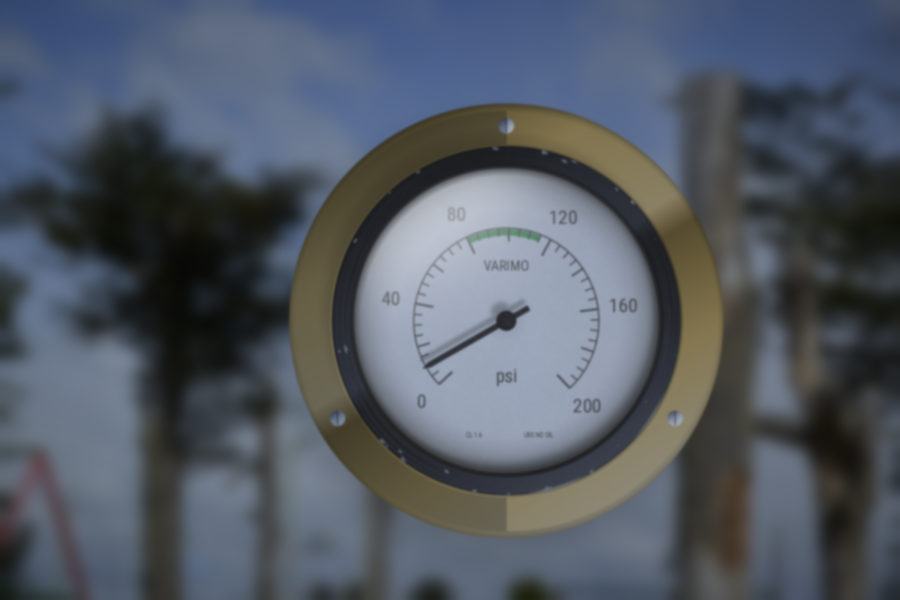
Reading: value=10 unit=psi
